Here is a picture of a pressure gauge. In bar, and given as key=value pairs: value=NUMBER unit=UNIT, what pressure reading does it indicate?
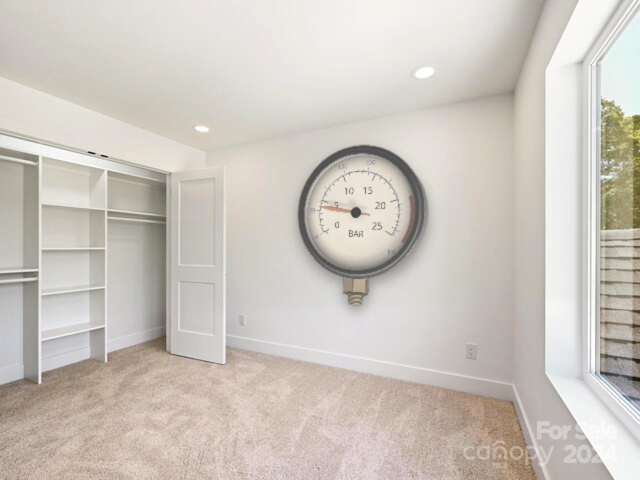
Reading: value=4 unit=bar
